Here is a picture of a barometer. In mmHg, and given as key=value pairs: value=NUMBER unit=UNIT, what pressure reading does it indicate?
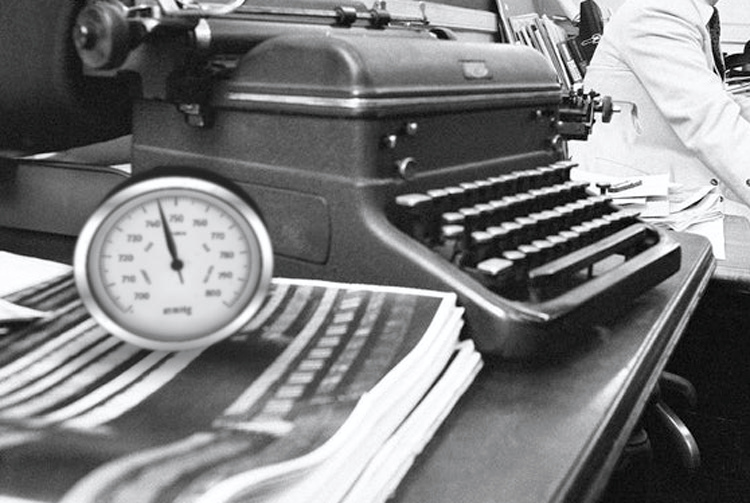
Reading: value=745 unit=mmHg
